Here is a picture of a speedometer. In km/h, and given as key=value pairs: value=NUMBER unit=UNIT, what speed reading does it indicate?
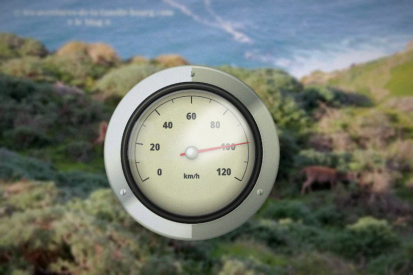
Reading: value=100 unit=km/h
